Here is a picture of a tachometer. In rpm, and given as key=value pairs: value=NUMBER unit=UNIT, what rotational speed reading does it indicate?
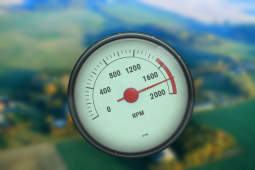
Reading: value=1800 unit=rpm
